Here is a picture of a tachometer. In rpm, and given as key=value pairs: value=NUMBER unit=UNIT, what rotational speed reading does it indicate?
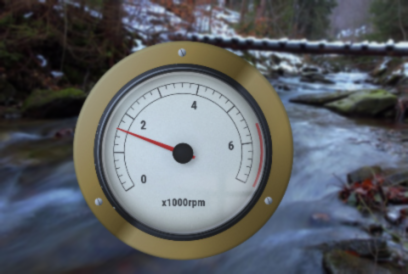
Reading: value=1600 unit=rpm
